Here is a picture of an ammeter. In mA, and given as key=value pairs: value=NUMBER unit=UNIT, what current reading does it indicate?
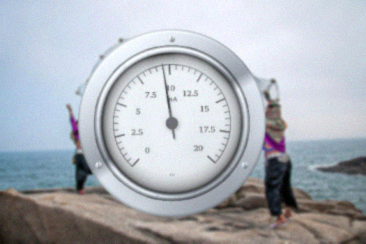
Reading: value=9.5 unit=mA
